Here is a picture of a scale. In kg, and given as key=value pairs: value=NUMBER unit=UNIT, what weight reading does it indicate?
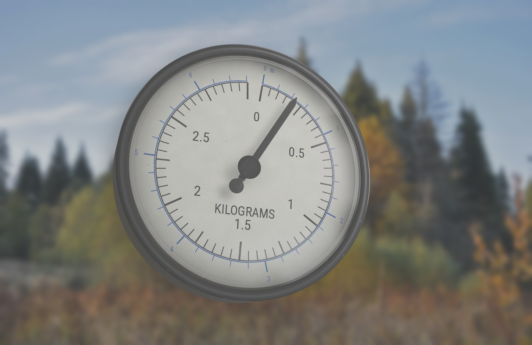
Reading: value=0.2 unit=kg
